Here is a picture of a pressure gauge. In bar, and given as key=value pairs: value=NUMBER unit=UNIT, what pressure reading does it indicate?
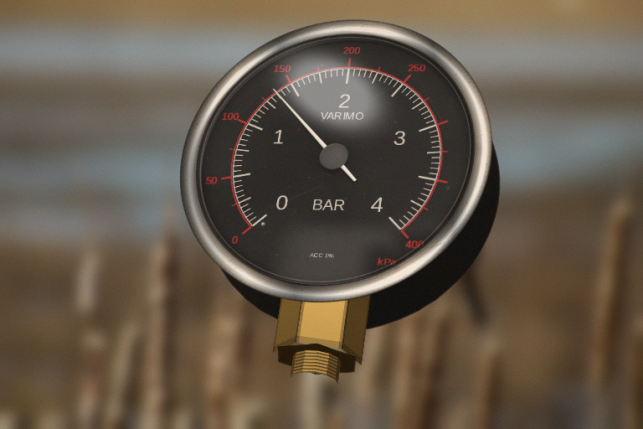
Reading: value=1.35 unit=bar
